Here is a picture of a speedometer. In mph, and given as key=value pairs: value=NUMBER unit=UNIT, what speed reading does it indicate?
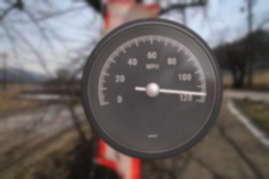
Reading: value=115 unit=mph
